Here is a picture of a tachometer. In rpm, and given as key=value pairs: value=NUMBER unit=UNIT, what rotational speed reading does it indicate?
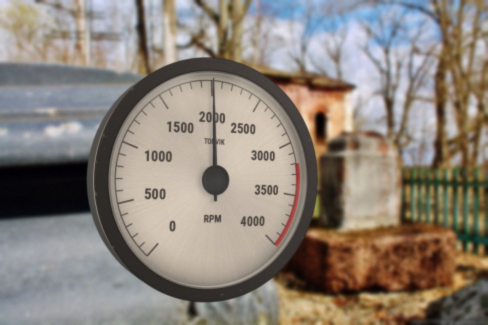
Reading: value=2000 unit=rpm
